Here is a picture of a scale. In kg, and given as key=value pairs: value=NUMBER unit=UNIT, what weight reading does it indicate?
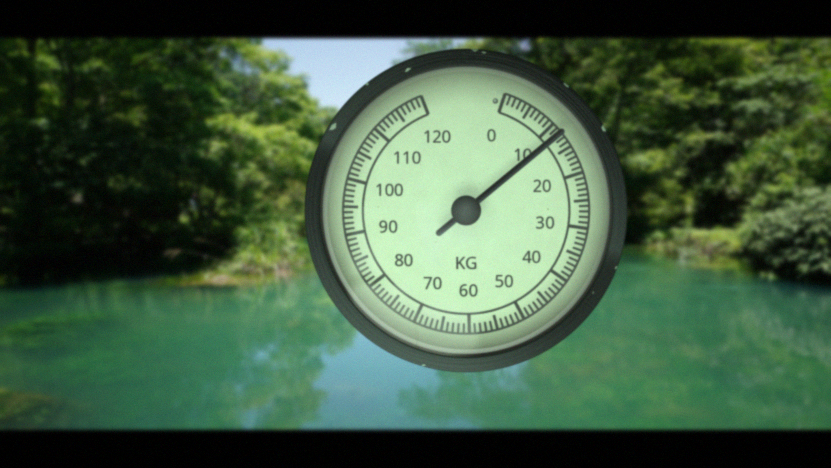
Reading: value=12 unit=kg
